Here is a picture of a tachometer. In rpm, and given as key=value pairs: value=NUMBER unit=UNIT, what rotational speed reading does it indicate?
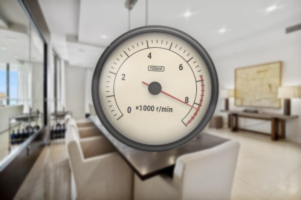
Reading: value=8200 unit=rpm
